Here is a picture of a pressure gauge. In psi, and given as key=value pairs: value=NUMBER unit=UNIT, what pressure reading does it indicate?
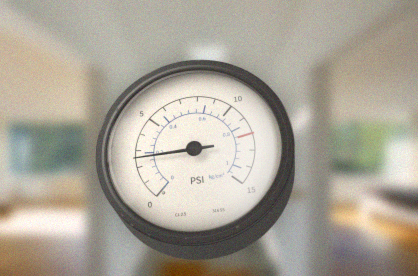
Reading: value=2.5 unit=psi
